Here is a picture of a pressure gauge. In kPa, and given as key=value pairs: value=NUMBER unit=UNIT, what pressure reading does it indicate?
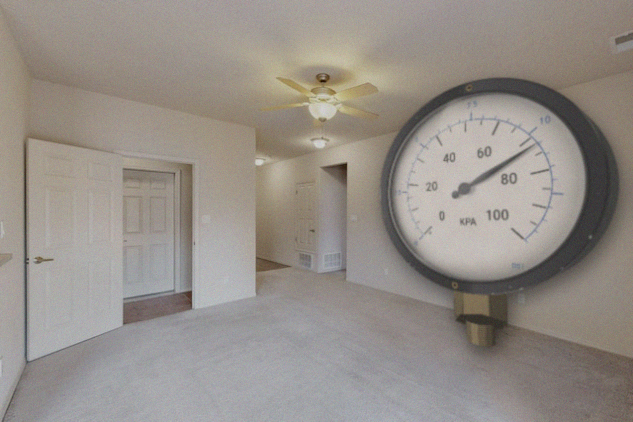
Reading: value=72.5 unit=kPa
